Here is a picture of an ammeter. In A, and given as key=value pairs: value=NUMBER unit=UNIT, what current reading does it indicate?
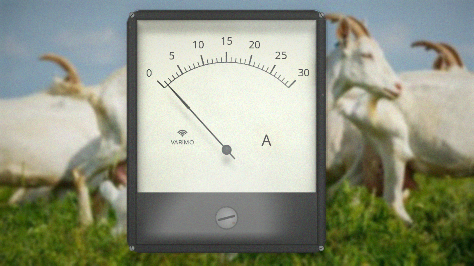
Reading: value=1 unit=A
